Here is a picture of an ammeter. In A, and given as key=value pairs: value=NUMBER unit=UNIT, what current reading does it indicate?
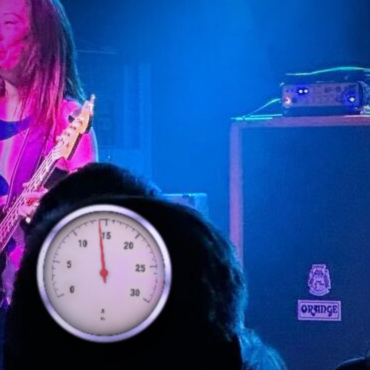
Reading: value=14 unit=A
